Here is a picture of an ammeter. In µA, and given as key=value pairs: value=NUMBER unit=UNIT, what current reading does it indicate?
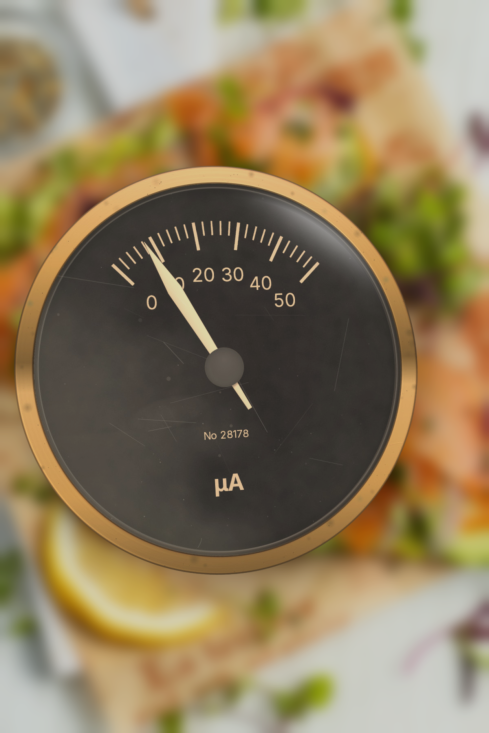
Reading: value=8 unit=µA
